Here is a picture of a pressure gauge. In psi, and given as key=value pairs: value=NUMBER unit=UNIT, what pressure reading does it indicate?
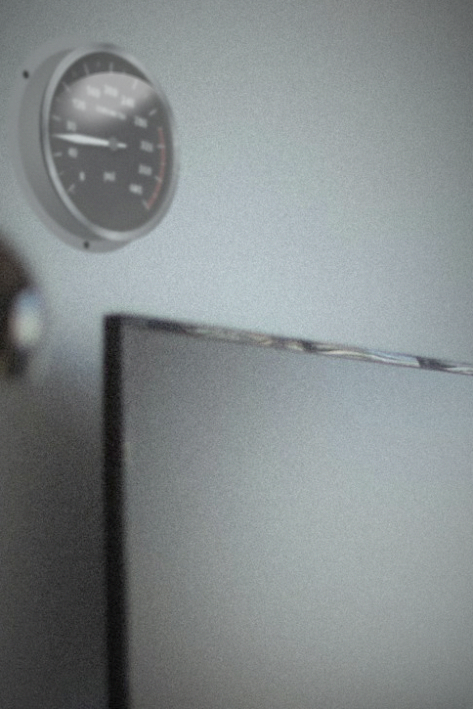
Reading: value=60 unit=psi
